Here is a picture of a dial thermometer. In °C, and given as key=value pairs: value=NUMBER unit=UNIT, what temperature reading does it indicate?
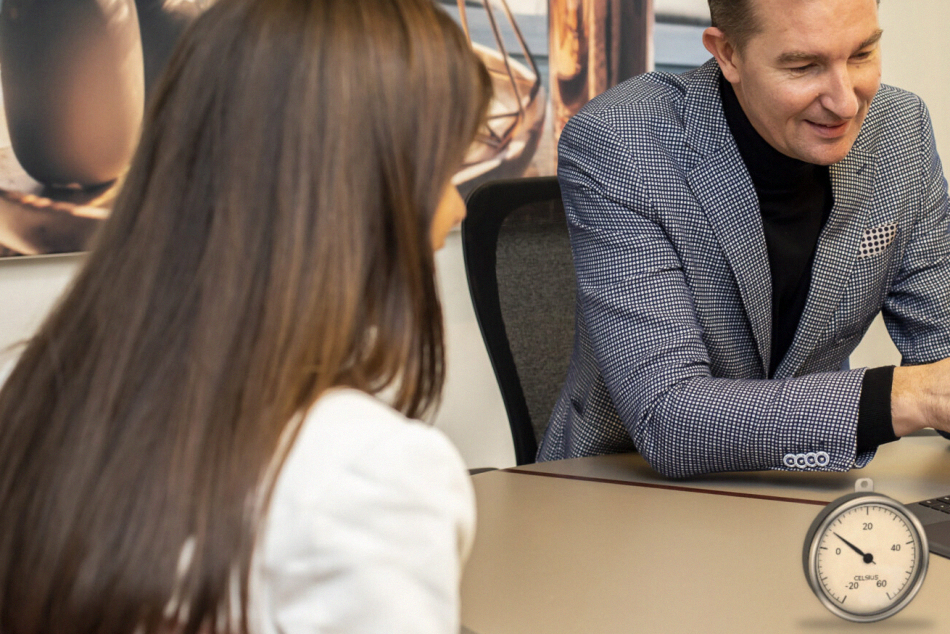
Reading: value=6 unit=°C
